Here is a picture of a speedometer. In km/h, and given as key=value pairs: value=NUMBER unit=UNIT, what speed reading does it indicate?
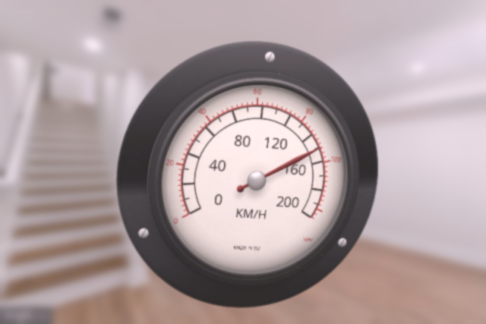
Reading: value=150 unit=km/h
